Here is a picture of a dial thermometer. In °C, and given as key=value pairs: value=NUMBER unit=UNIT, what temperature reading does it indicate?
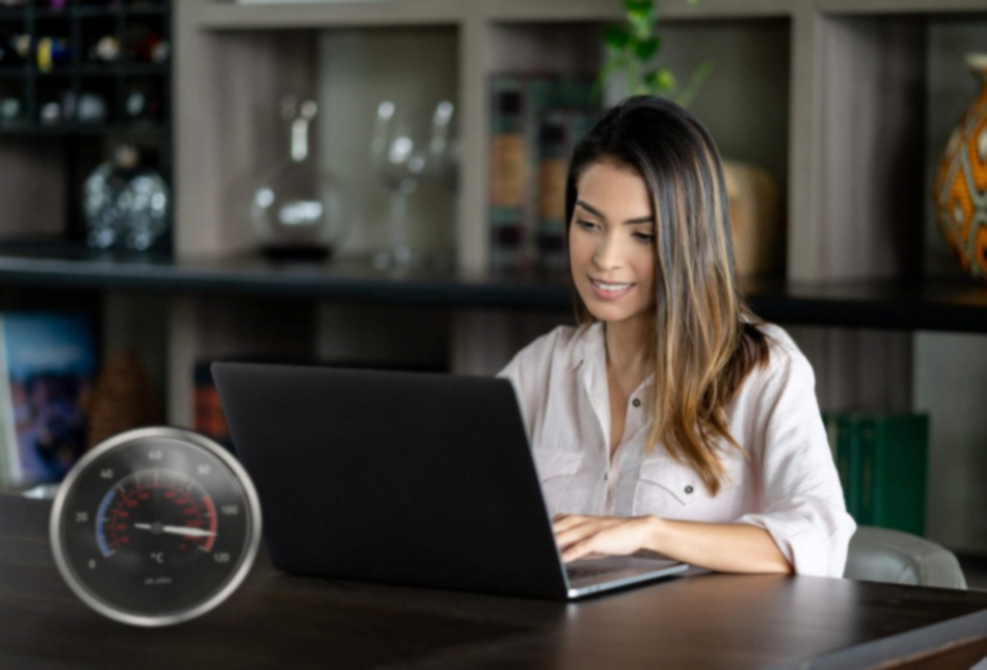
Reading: value=110 unit=°C
